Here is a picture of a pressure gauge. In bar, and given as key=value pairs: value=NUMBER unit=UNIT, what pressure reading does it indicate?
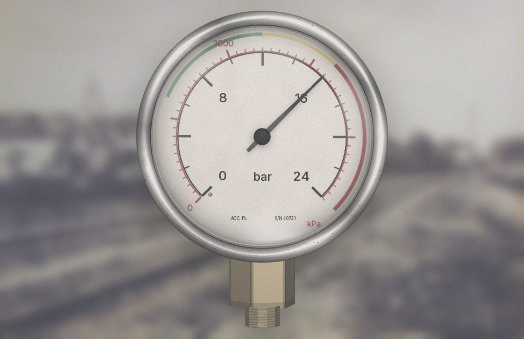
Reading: value=16 unit=bar
